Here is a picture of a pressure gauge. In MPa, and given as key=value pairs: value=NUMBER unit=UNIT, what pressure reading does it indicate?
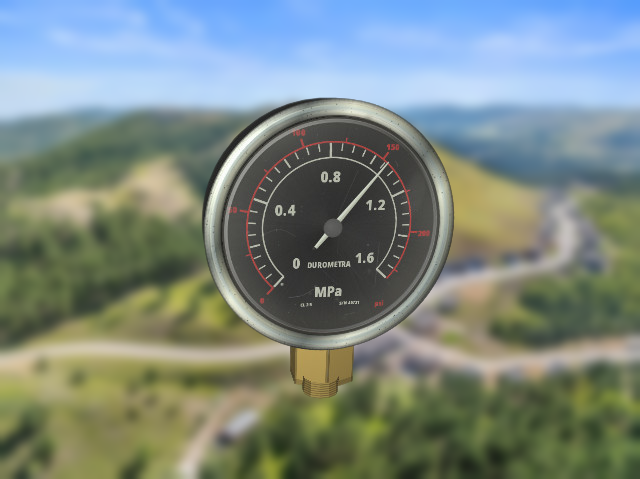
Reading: value=1.05 unit=MPa
